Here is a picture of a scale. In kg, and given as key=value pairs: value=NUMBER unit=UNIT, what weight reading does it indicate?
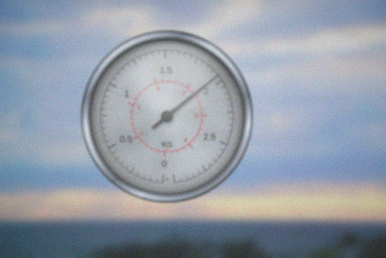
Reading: value=1.95 unit=kg
